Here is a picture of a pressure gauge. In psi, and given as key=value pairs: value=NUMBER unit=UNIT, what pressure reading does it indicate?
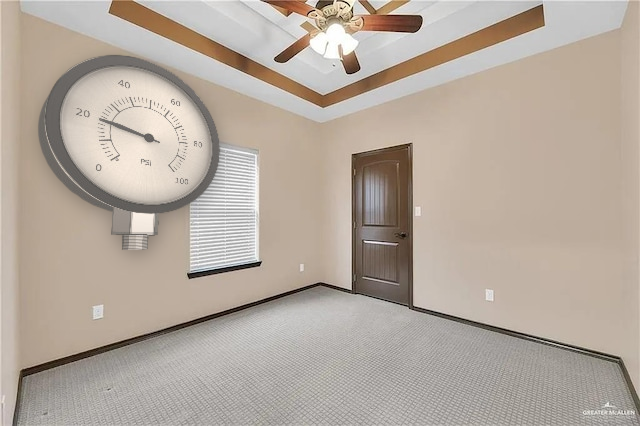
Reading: value=20 unit=psi
